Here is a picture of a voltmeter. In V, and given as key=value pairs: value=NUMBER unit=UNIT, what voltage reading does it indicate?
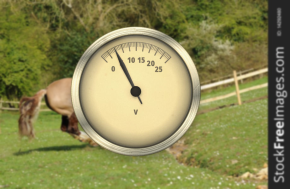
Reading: value=5 unit=V
